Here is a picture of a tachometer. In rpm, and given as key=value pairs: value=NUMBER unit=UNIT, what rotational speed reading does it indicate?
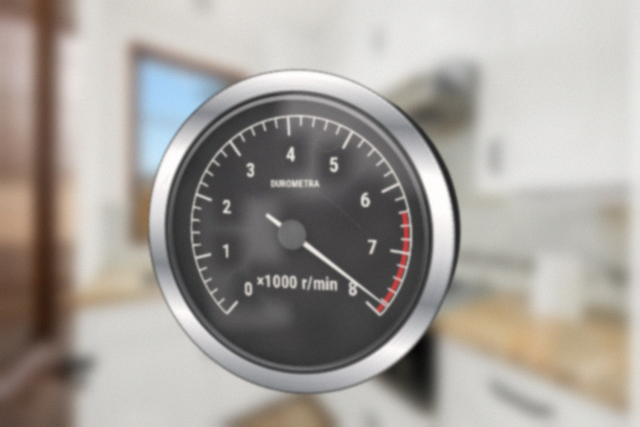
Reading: value=7800 unit=rpm
